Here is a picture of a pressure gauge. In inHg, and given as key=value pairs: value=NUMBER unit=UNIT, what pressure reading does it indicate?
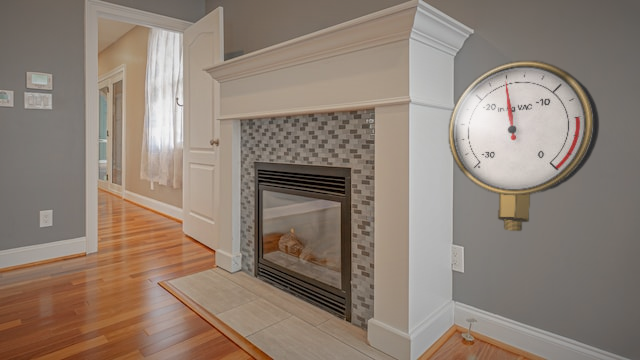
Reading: value=-16 unit=inHg
